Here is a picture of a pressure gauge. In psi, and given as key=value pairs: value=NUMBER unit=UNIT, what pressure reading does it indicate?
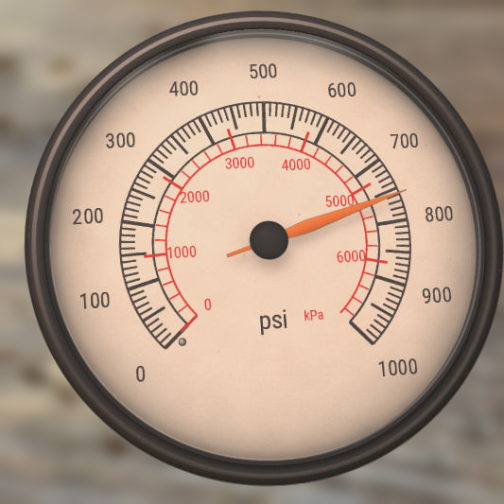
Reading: value=760 unit=psi
